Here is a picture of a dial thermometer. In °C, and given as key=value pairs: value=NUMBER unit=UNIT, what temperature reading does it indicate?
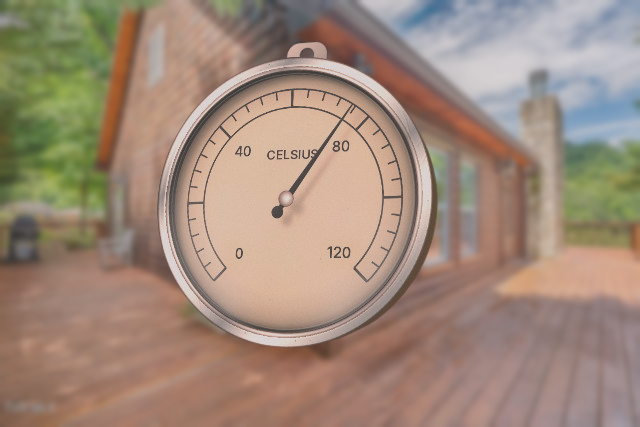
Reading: value=76 unit=°C
